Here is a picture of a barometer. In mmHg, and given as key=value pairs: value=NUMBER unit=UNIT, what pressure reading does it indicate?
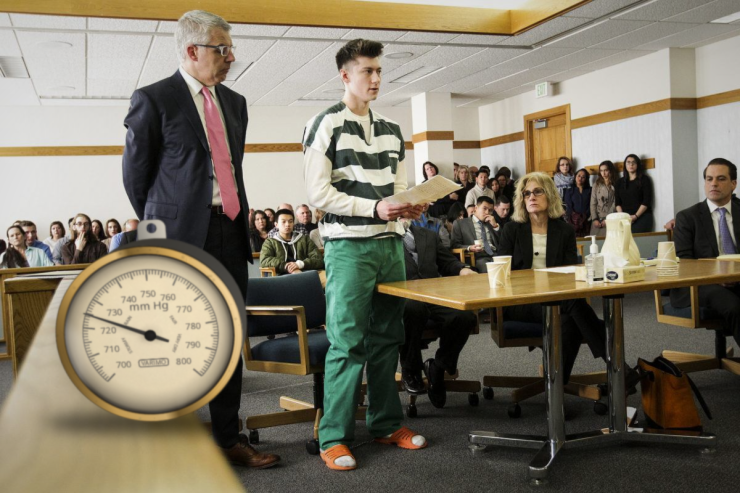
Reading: value=725 unit=mmHg
